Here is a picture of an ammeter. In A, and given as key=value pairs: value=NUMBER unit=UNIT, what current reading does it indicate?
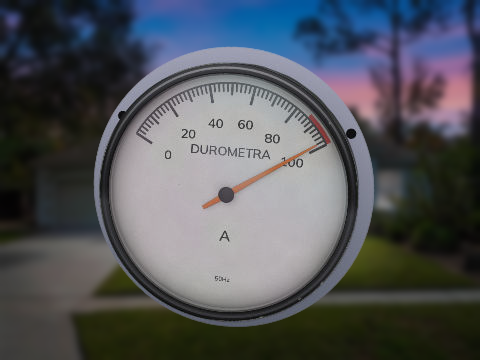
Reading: value=98 unit=A
